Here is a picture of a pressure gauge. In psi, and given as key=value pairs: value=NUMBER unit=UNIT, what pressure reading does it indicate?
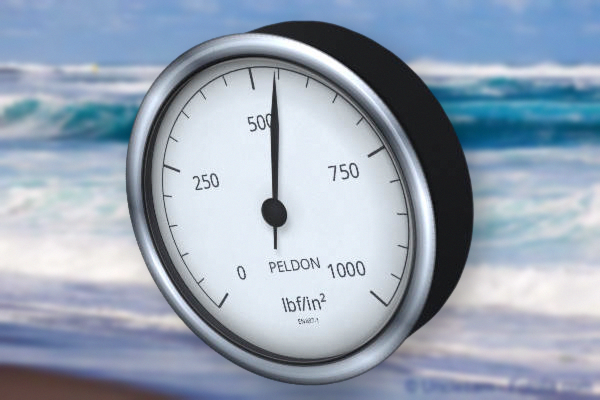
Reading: value=550 unit=psi
